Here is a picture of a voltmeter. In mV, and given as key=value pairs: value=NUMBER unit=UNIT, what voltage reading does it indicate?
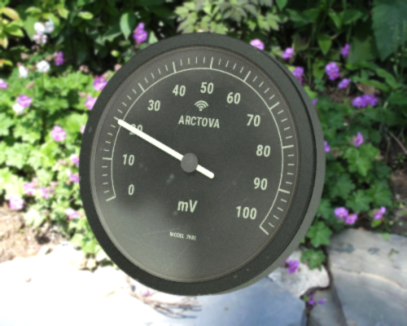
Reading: value=20 unit=mV
